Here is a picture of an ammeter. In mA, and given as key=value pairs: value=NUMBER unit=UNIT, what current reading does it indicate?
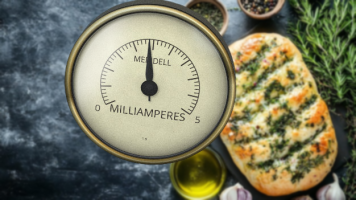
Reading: value=2.4 unit=mA
